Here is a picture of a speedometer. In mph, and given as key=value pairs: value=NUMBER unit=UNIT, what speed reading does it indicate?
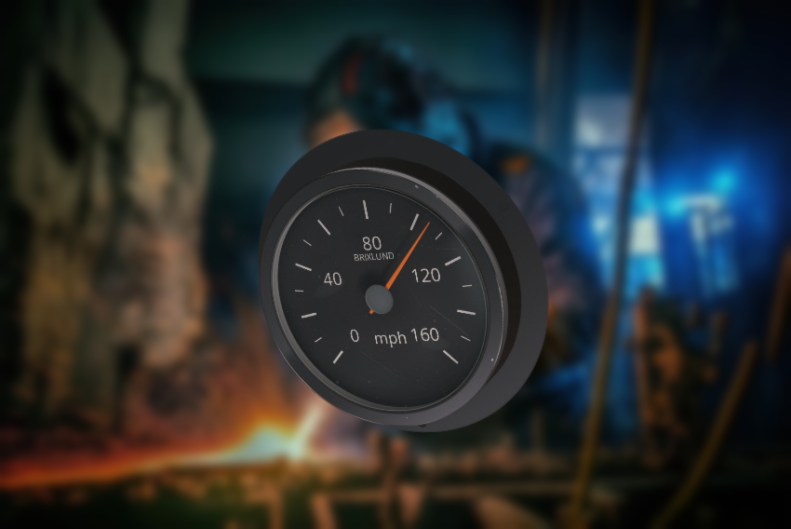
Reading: value=105 unit=mph
